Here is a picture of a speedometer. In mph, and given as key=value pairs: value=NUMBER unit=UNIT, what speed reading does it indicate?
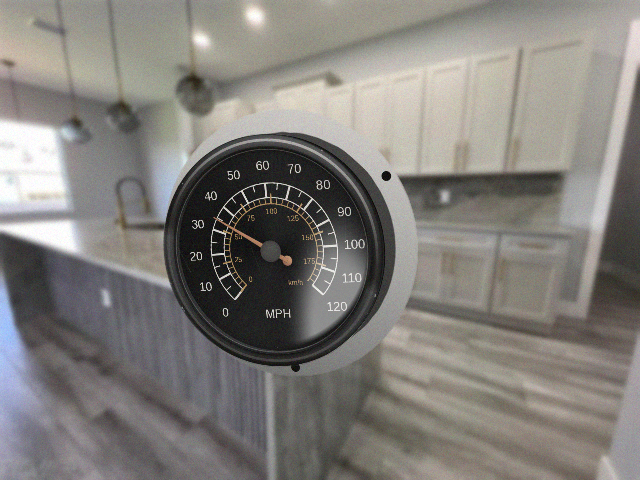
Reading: value=35 unit=mph
